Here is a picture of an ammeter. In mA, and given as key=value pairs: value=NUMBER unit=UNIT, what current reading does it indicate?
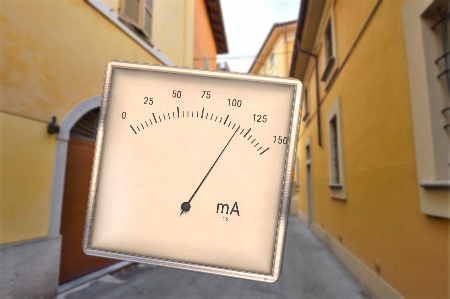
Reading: value=115 unit=mA
